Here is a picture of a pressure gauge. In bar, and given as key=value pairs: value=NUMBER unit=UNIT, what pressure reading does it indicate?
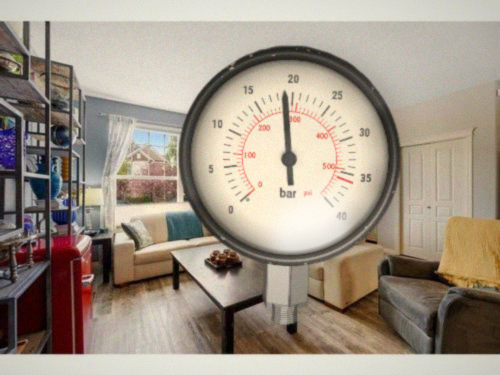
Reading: value=19 unit=bar
